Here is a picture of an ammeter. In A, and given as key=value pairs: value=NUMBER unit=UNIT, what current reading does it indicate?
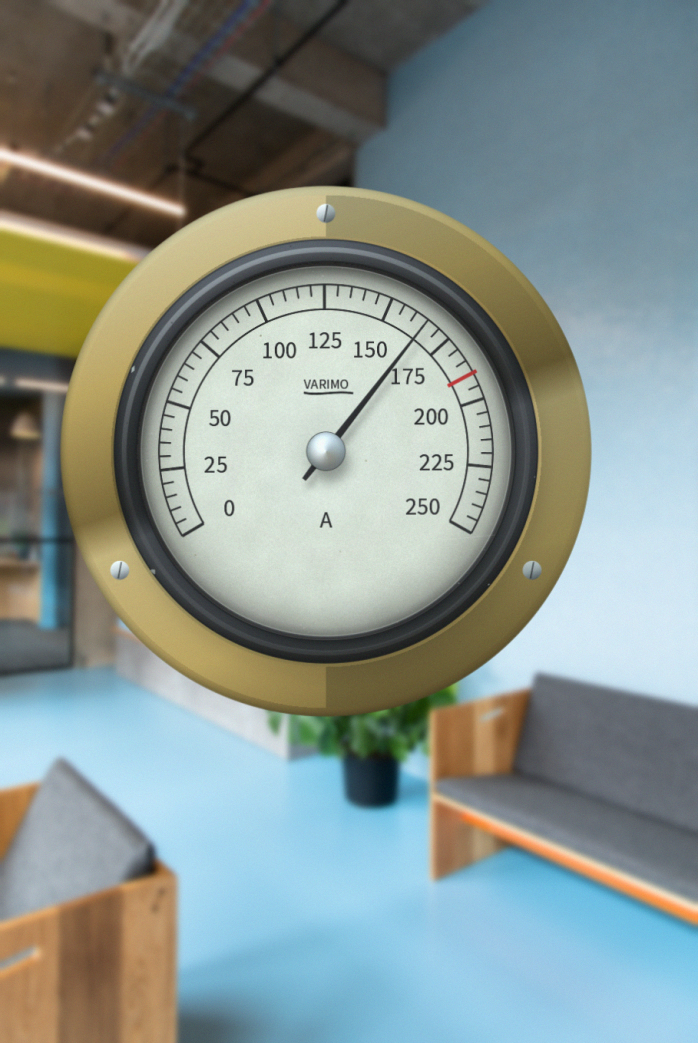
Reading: value=165 unit=A
